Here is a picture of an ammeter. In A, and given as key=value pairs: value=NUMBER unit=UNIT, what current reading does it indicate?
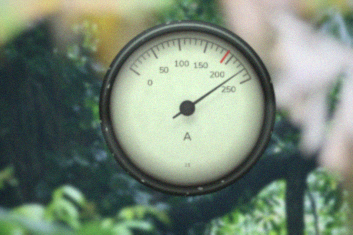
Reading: value=230 unit=A
